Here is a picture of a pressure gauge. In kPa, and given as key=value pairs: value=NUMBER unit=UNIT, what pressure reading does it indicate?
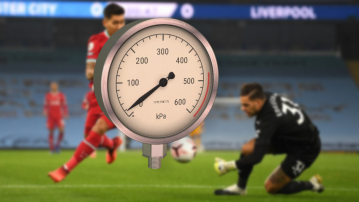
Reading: value=20 unit=kPa
